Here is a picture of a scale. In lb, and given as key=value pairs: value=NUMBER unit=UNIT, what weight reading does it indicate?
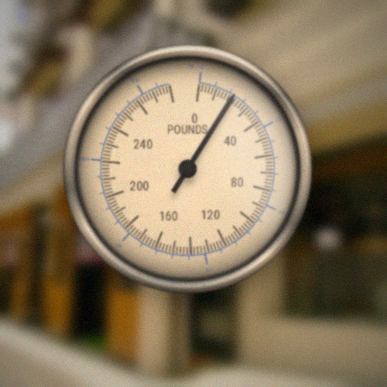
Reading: value=20 unit=lb
